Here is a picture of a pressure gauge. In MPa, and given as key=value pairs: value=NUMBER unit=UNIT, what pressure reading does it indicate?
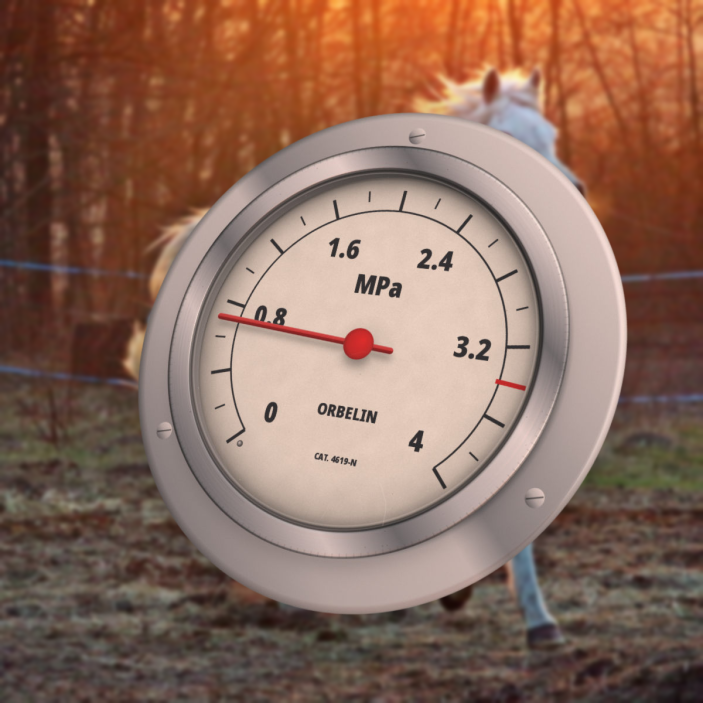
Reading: value=0.7 unit=MPa
